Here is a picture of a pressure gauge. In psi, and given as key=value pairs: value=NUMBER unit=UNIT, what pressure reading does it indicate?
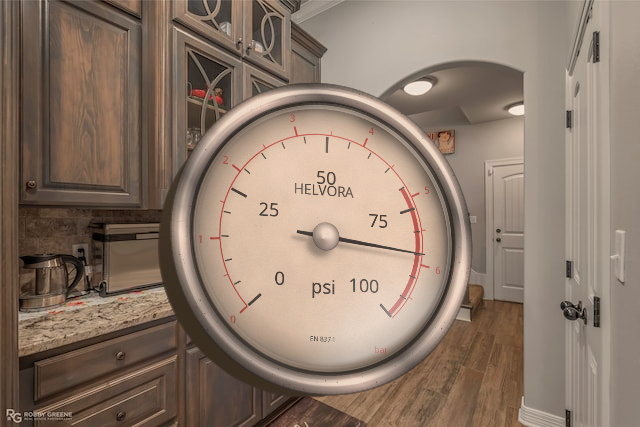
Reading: value=85 unit=psi
